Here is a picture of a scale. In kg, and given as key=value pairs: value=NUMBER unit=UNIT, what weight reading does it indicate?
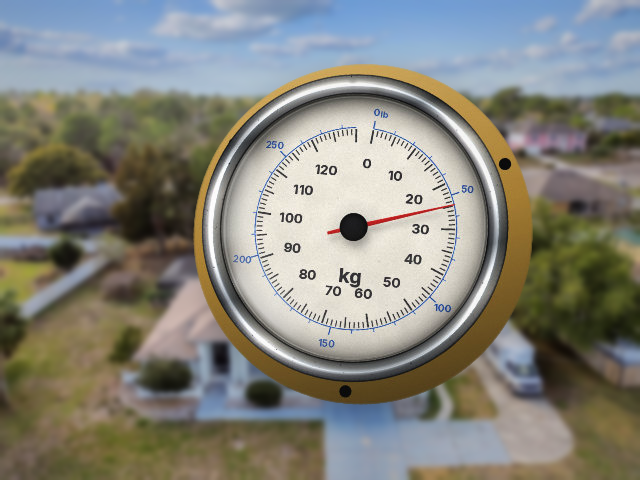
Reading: value=25 unit=kg
